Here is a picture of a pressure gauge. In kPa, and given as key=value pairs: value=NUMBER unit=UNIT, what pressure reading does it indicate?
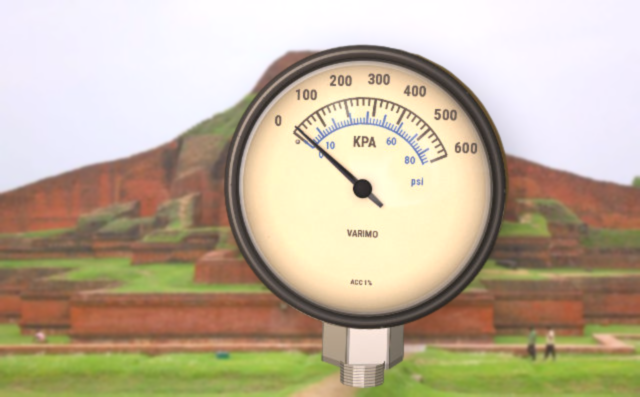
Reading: value=20 unit=kPa
